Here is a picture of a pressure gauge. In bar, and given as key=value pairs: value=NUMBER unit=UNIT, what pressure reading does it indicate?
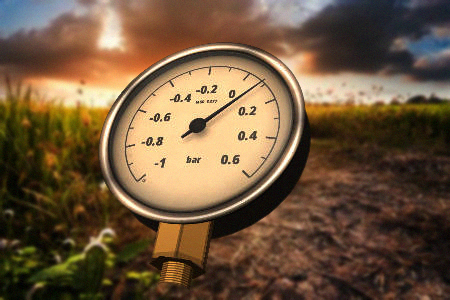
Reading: value=0.1 unit=bar
